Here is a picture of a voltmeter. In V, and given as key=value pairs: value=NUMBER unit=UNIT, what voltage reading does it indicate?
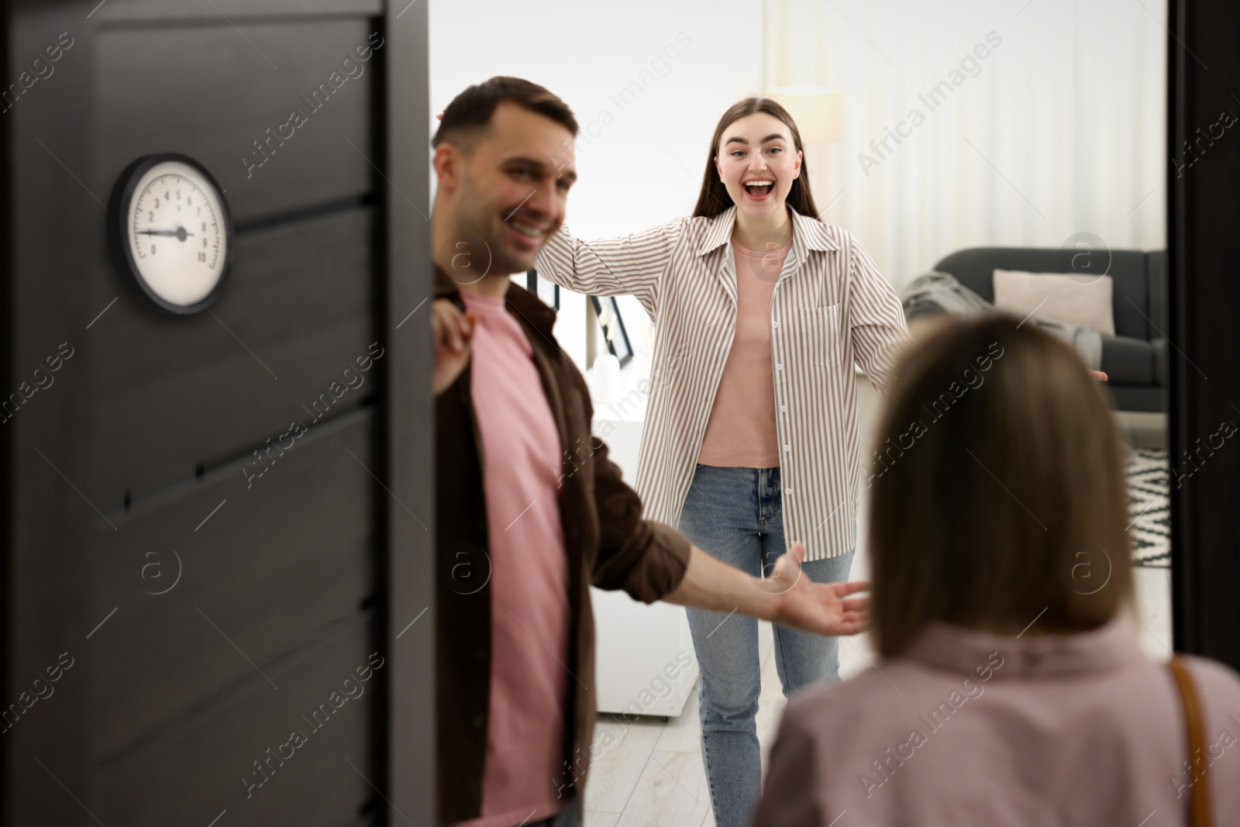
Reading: value=1 unit=V
